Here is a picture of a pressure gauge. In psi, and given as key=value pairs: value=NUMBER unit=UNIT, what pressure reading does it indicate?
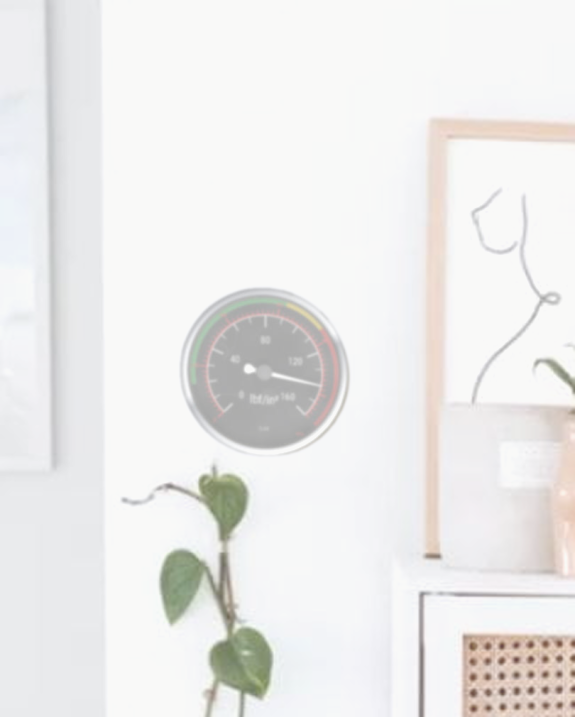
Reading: value=140 unit=psi
